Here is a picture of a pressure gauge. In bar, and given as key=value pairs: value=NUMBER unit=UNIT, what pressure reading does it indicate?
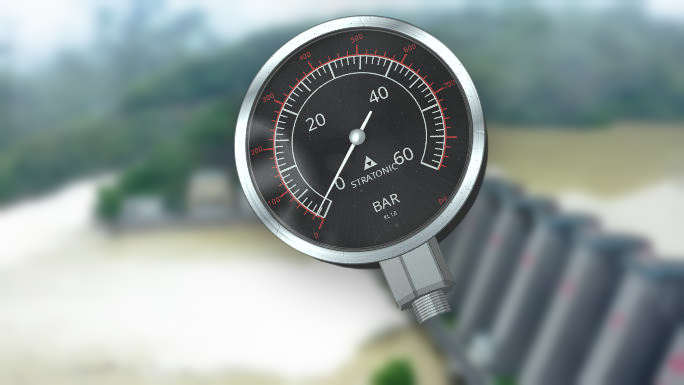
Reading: value=1 unit=bar
